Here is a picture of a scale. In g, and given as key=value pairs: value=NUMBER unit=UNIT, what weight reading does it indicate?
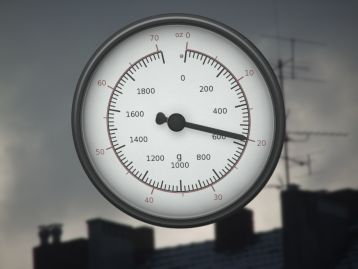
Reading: value=560 unit=g
